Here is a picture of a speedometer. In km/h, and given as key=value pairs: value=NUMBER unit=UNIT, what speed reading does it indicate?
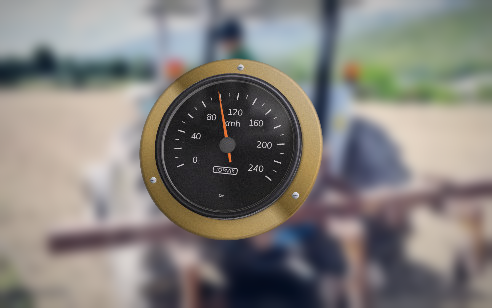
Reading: value=100 unit=km/h
